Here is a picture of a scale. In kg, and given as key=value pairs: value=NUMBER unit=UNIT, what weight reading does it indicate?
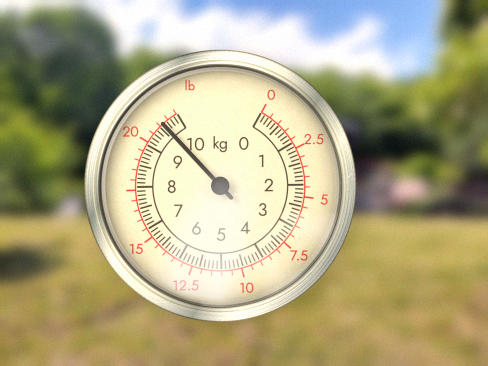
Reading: value=9.6 unit=kg
